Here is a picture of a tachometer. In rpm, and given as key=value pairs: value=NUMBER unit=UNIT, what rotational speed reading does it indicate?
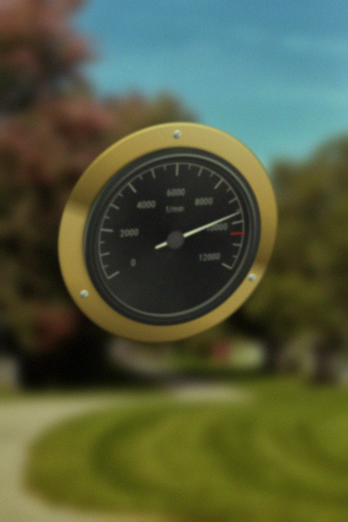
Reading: value=9500 unit=rpm
